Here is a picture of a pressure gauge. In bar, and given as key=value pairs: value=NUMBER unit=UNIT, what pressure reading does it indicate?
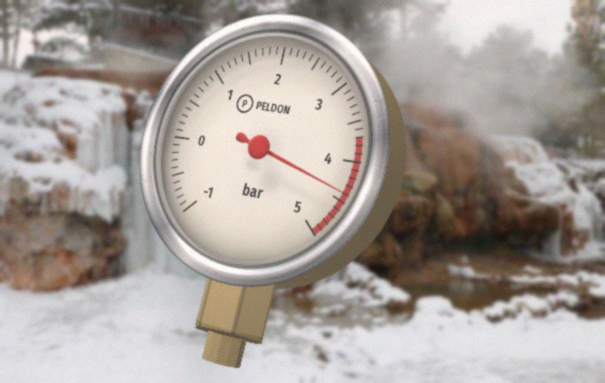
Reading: value=4.4 unit=bar
